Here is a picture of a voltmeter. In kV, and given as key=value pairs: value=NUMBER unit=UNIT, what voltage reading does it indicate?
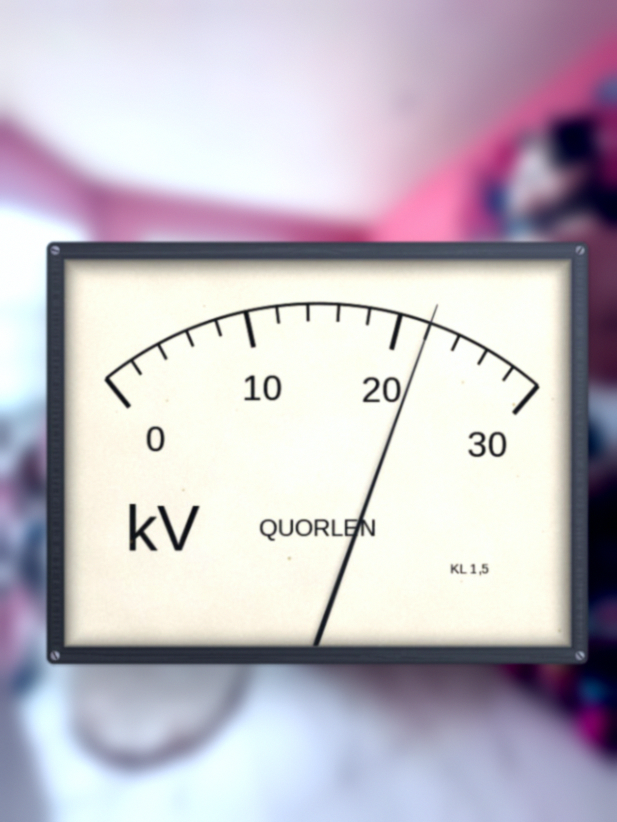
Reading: value=22 unit=kV
